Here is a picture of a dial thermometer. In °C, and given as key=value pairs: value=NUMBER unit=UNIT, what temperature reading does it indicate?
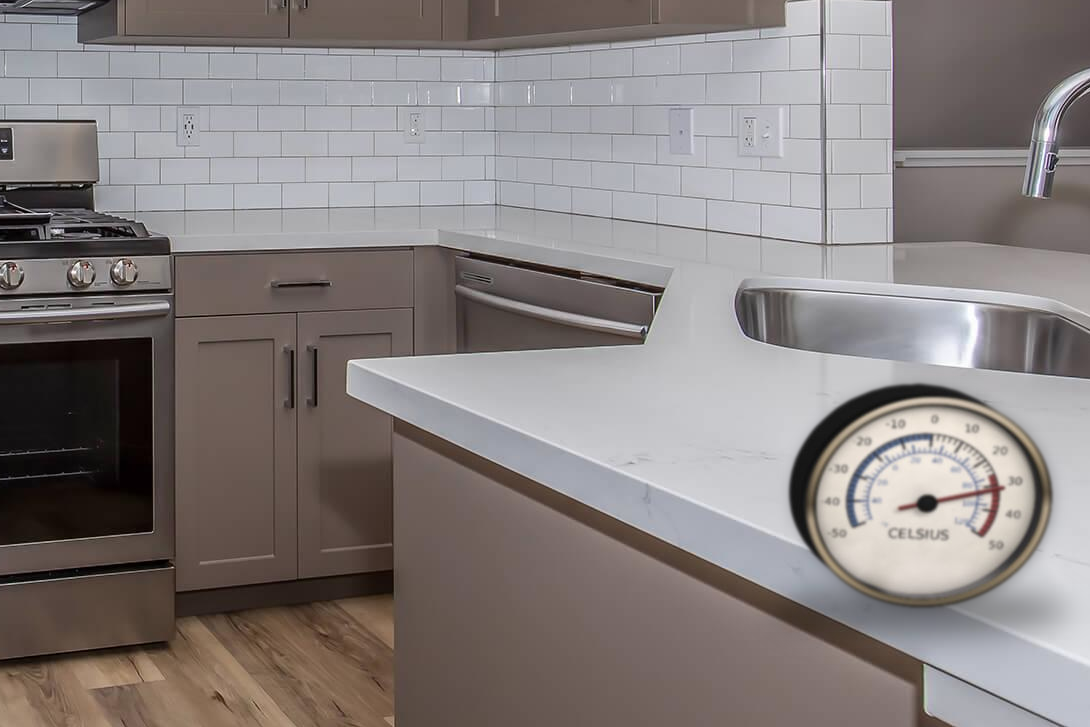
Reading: value=30 unit=°C
